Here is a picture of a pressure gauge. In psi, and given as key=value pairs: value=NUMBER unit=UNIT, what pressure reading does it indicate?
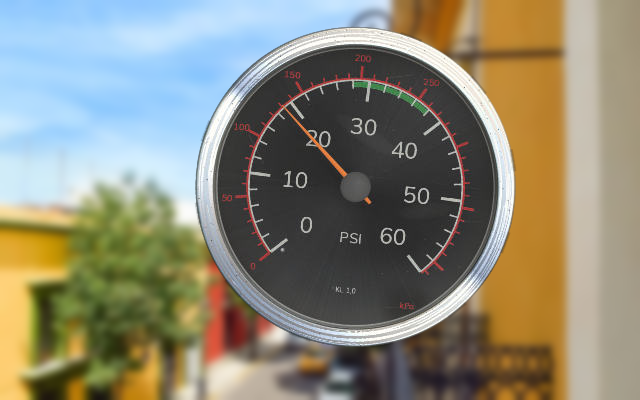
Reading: value=19 unit=psi
